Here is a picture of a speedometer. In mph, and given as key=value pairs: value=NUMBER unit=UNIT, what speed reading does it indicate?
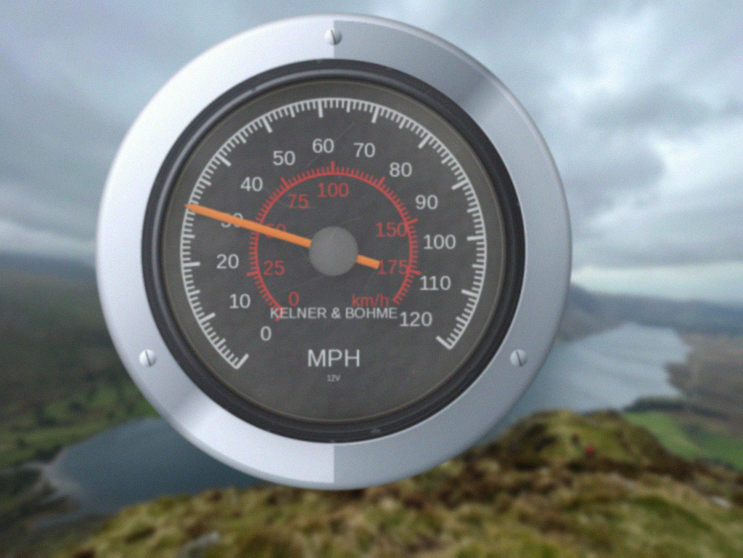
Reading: value=30 unit=mph
